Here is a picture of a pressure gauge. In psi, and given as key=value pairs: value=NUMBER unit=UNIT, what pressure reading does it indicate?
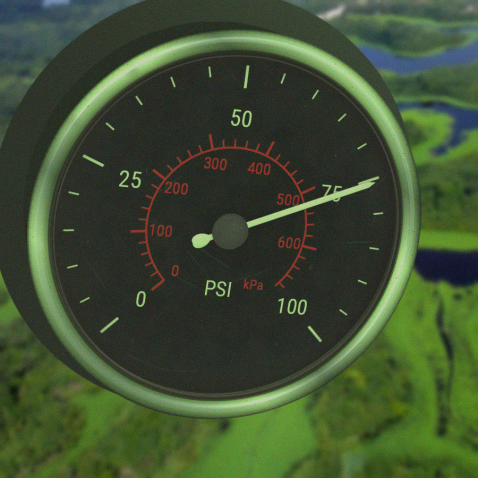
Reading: value=75 unit=psi
